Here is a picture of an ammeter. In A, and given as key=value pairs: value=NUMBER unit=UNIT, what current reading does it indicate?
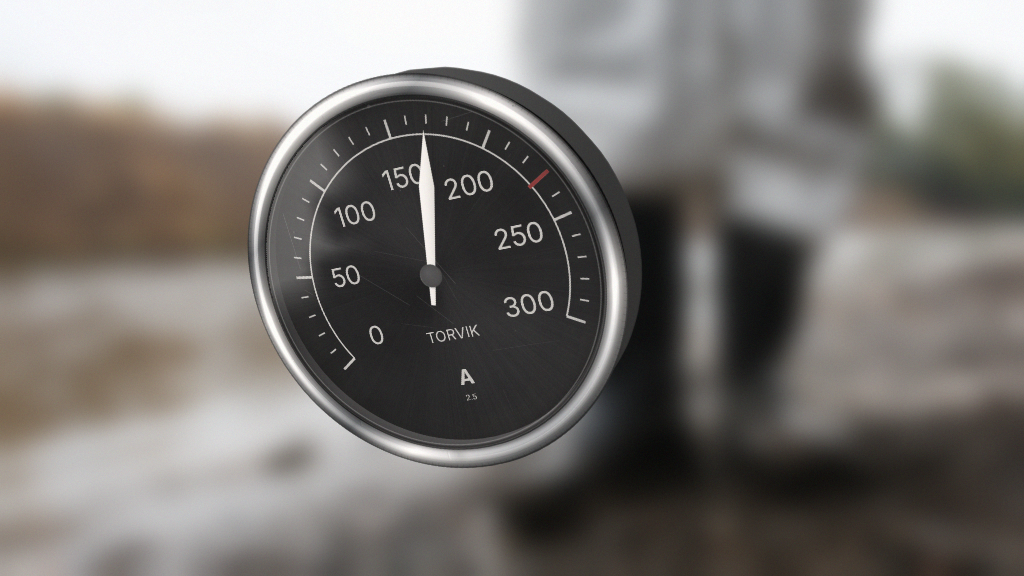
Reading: value=170 unit=A
